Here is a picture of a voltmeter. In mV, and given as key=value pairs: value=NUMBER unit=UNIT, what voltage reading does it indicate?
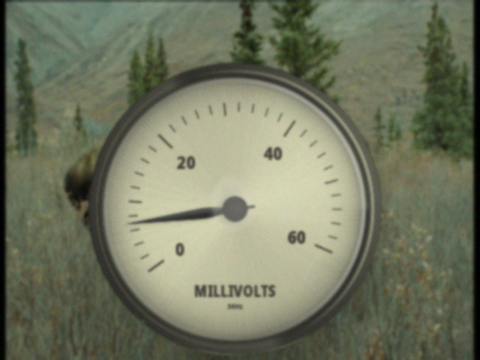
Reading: value=7 unit=mV
